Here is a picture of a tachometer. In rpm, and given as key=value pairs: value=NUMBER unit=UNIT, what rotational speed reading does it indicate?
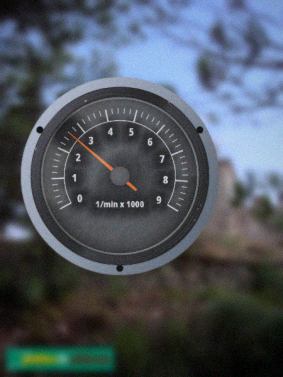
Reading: value=2600 unit=rpm
